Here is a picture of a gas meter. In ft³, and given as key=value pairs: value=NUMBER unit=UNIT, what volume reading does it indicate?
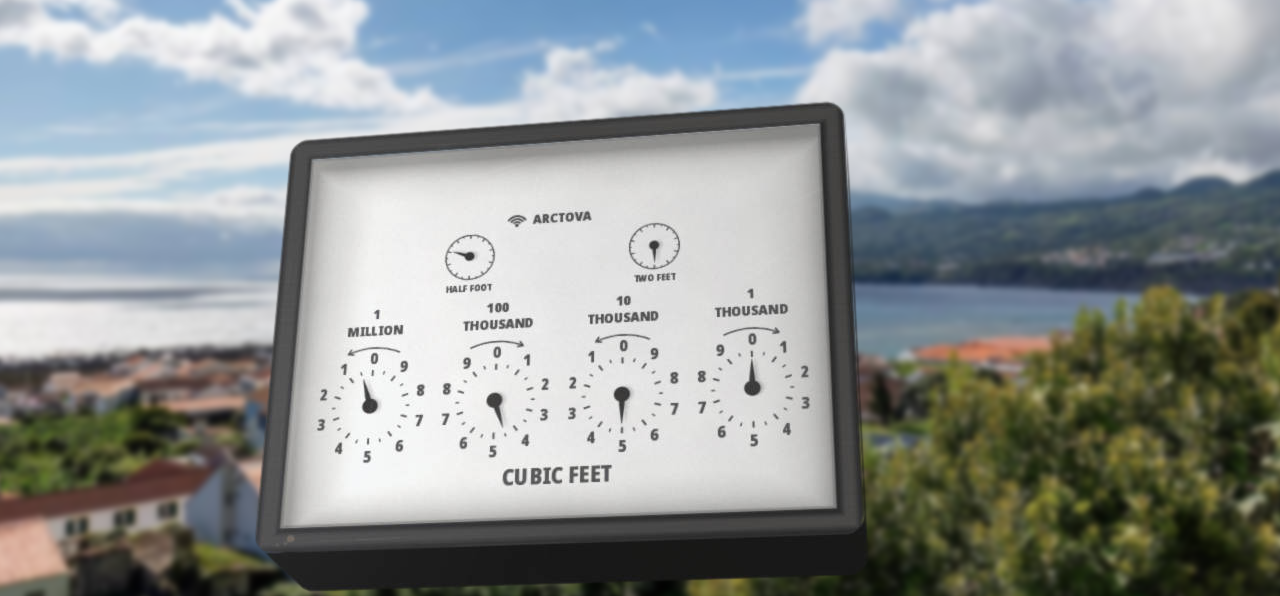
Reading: value=45000 unit=ft³
